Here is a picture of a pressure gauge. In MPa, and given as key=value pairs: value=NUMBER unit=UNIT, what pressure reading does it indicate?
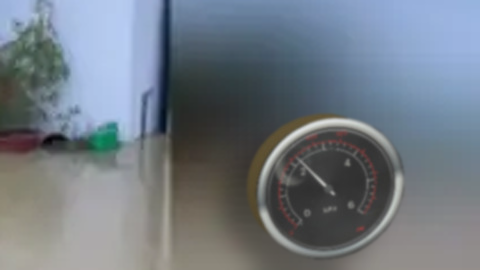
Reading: value=2.2 unit=MPa
